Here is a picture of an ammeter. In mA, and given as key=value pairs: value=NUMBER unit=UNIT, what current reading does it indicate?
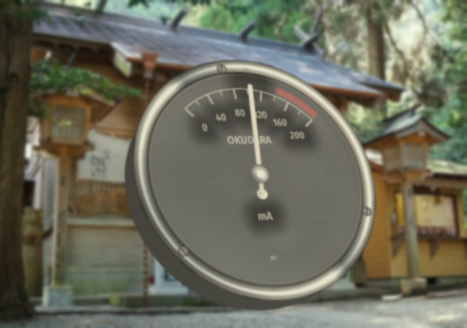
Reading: value=100 unit=mA
